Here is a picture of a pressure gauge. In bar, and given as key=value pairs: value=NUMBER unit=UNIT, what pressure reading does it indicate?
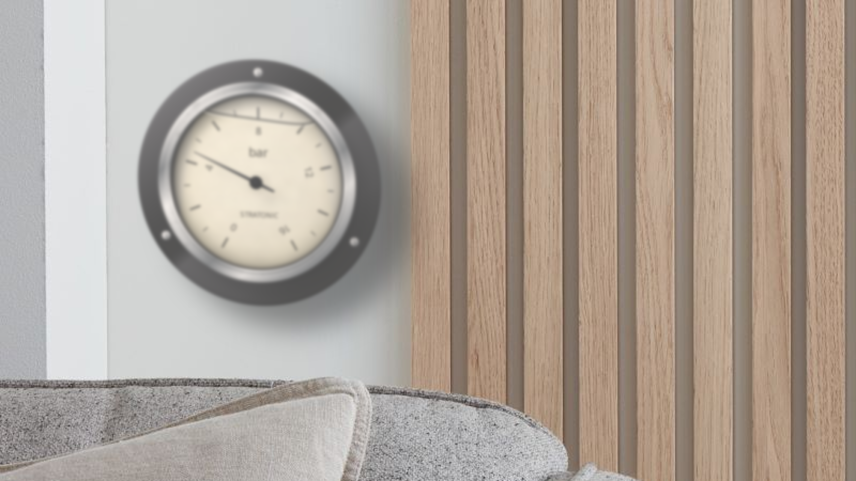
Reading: value=4.5 unit=bar
